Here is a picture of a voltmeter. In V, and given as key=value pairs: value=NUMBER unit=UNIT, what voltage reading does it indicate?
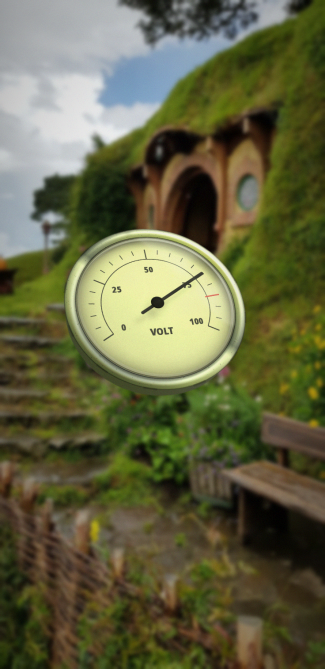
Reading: value=75 unit=V
